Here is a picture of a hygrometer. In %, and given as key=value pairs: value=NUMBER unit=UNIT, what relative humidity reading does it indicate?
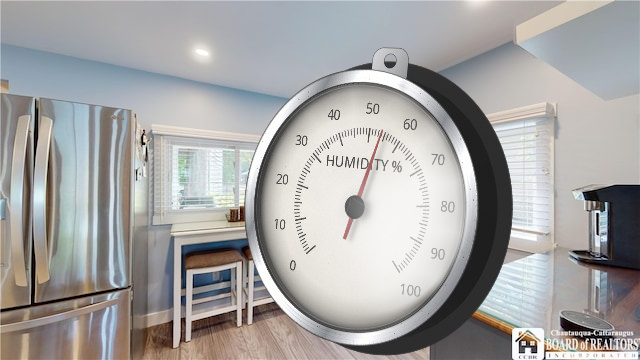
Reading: value=55 unit=%
